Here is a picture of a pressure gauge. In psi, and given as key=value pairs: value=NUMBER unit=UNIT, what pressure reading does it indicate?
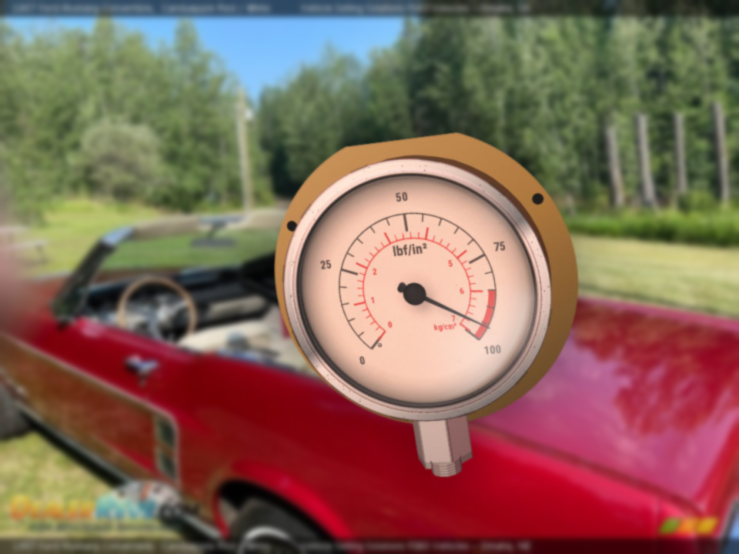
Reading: value=95 unit=psi
